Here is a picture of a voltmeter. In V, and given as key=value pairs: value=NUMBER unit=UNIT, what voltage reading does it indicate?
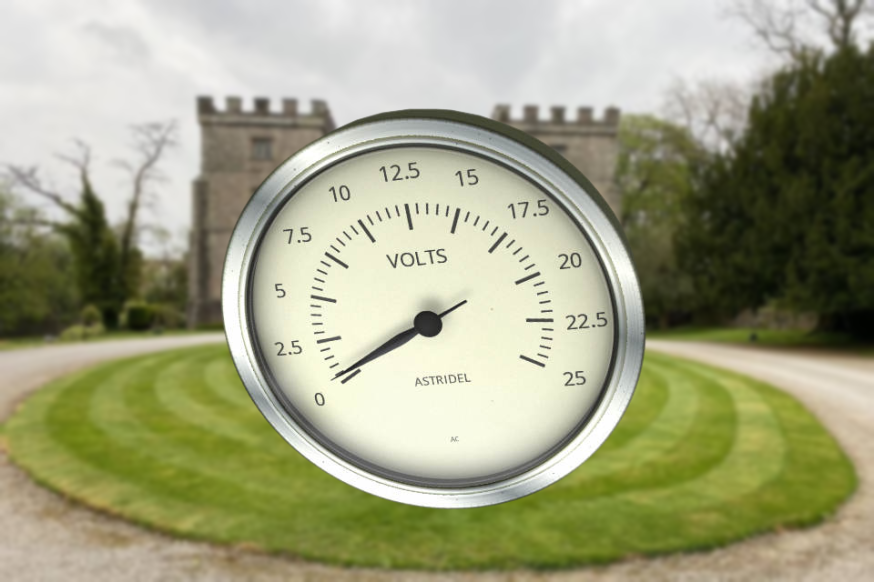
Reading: value=0.5 unit=V
